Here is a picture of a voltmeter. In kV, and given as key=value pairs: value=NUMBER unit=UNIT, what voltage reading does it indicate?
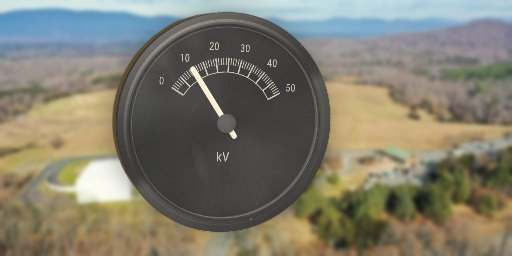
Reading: value=10 unit=kV
